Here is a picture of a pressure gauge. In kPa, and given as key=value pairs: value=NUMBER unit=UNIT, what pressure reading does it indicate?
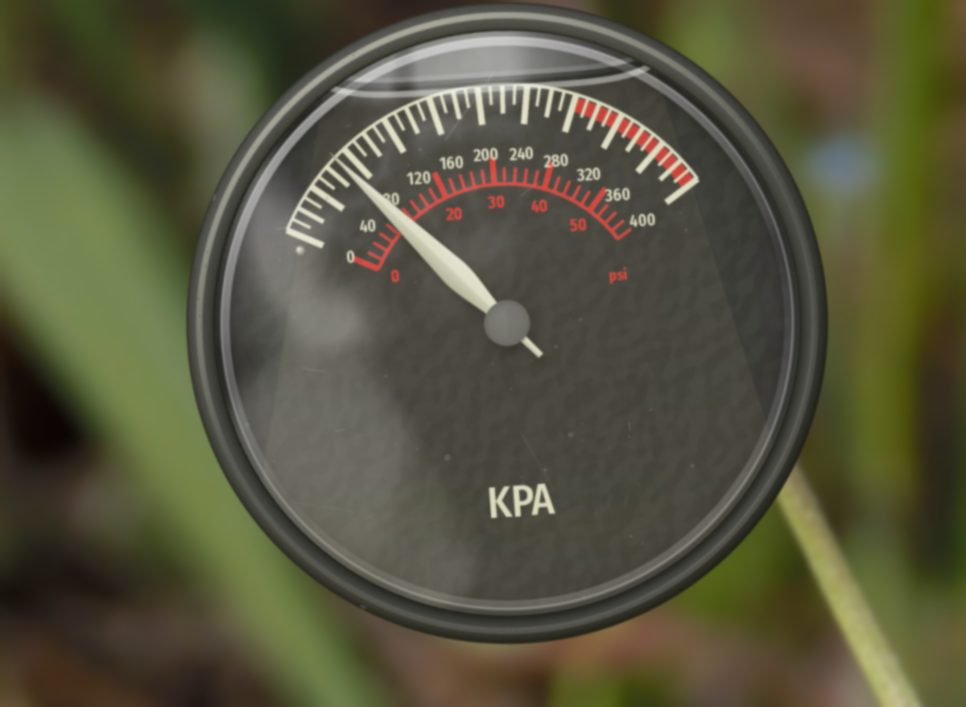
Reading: value=70 unit=kPa
